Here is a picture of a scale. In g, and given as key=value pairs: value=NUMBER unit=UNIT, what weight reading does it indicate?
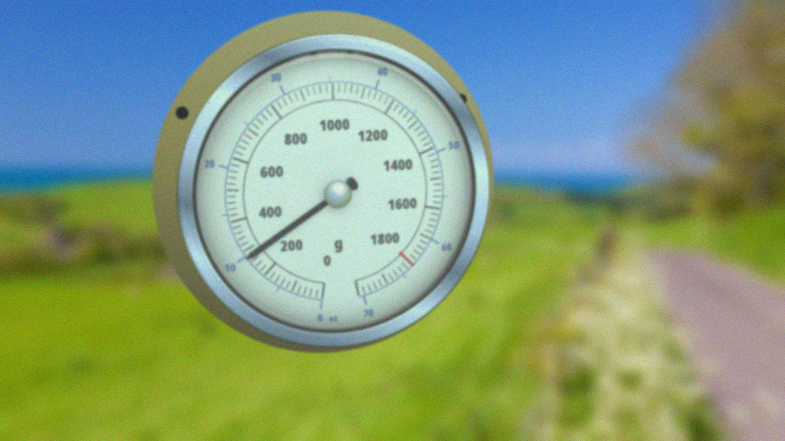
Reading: value=280 unit=g
